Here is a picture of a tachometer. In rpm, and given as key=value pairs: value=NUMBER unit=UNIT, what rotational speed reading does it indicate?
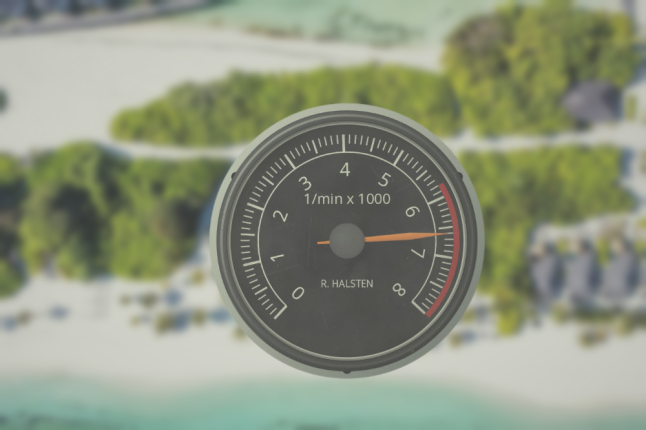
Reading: value=6600 unit=rpm
